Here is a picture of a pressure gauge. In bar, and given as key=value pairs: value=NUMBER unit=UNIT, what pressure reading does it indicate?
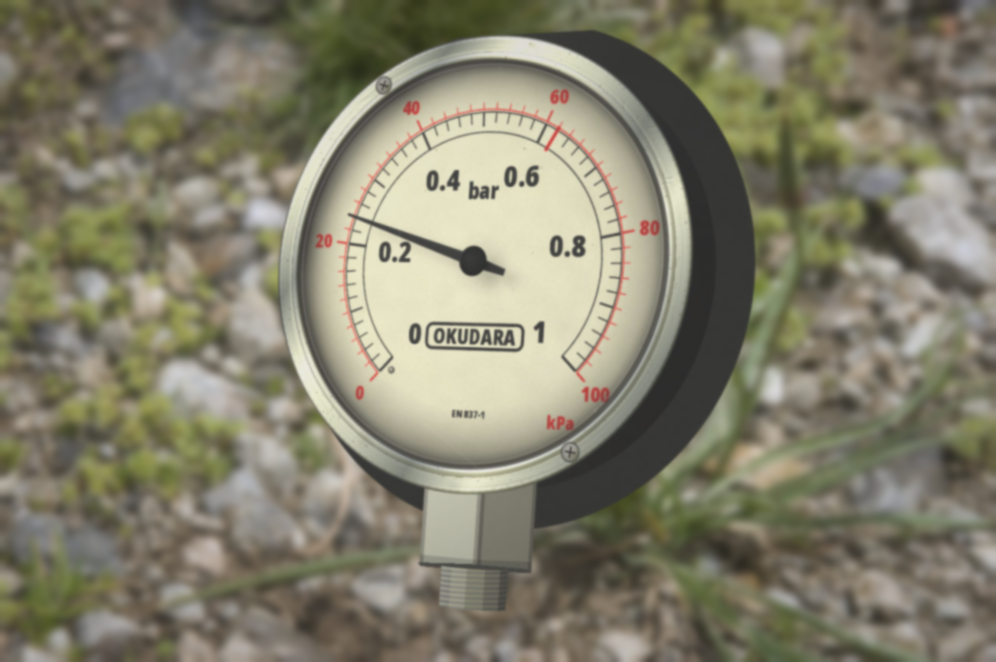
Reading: value=0.24 unit=bar
